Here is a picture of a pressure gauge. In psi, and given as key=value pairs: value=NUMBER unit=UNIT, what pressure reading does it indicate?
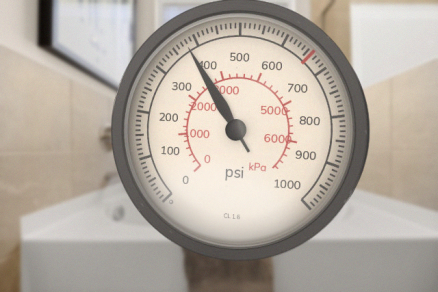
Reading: value=380 unit=psi
